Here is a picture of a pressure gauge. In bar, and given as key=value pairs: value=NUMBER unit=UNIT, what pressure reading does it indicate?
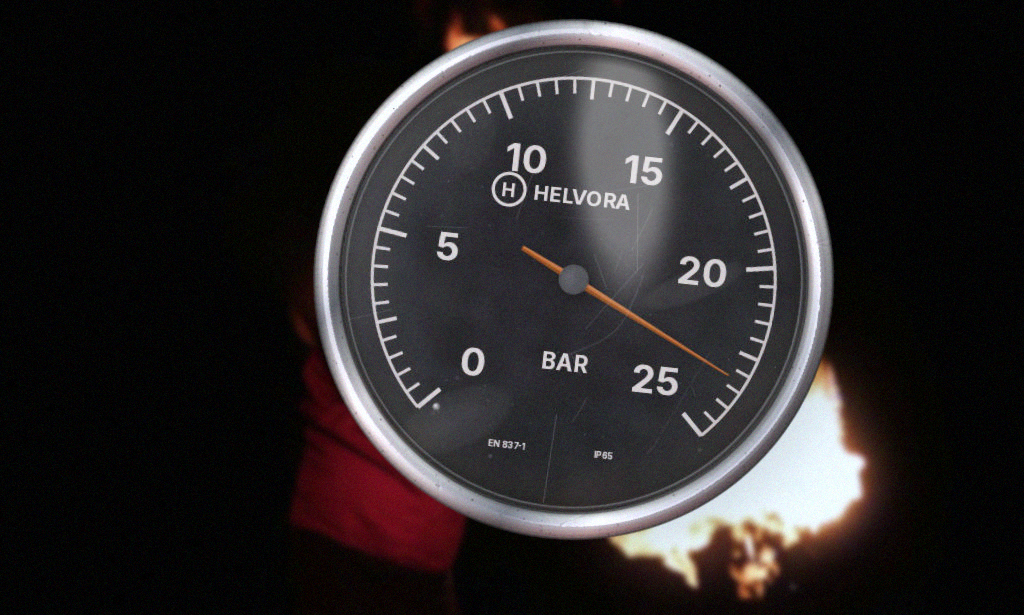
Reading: value=23.25 unit=bar
